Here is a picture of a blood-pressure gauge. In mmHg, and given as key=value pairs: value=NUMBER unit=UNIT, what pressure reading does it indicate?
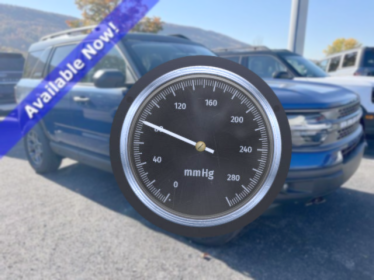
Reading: value=80 unit=mmHg
